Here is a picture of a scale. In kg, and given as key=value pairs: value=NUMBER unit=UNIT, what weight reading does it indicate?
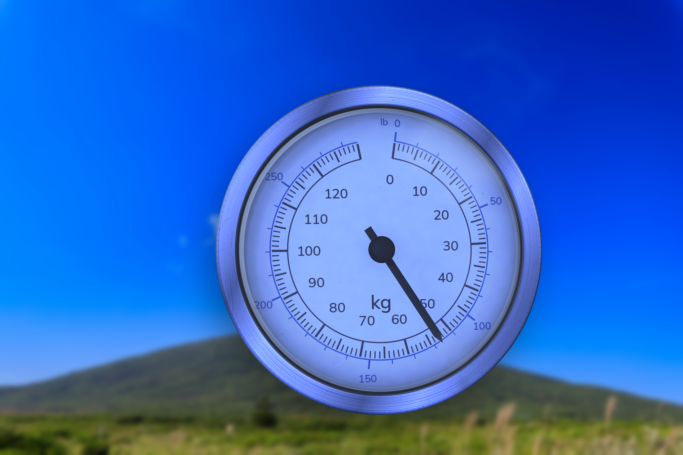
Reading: value=53 unit=kg
